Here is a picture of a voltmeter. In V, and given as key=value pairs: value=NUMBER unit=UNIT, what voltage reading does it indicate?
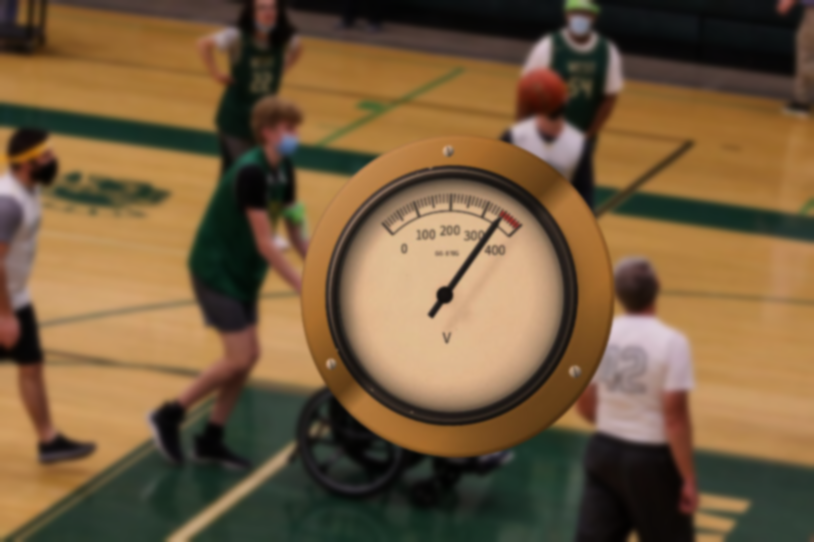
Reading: value=350 unit=V
